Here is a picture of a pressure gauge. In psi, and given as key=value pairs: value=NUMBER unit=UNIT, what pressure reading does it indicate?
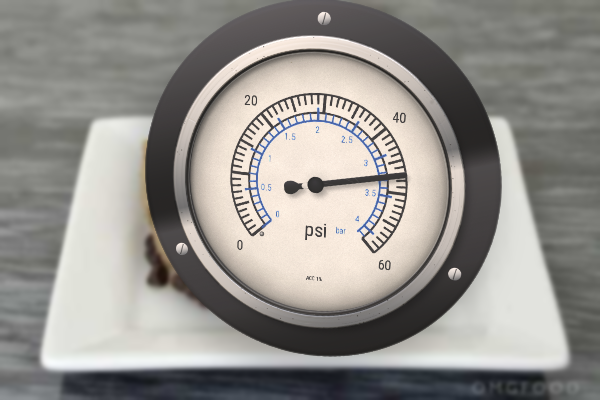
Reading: value=47 unit=psi
